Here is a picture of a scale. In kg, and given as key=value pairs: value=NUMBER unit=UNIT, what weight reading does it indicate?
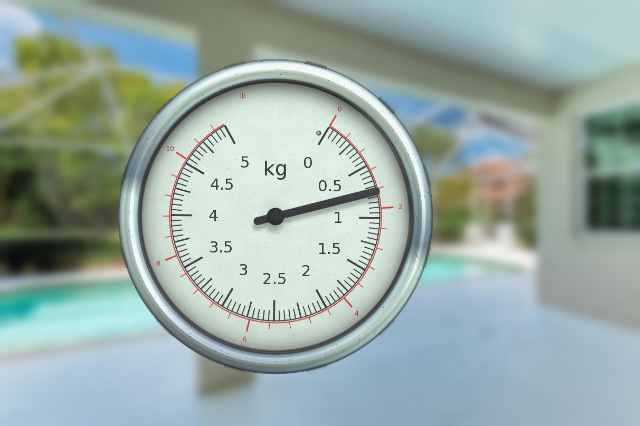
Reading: value=0.75 unit=kg
